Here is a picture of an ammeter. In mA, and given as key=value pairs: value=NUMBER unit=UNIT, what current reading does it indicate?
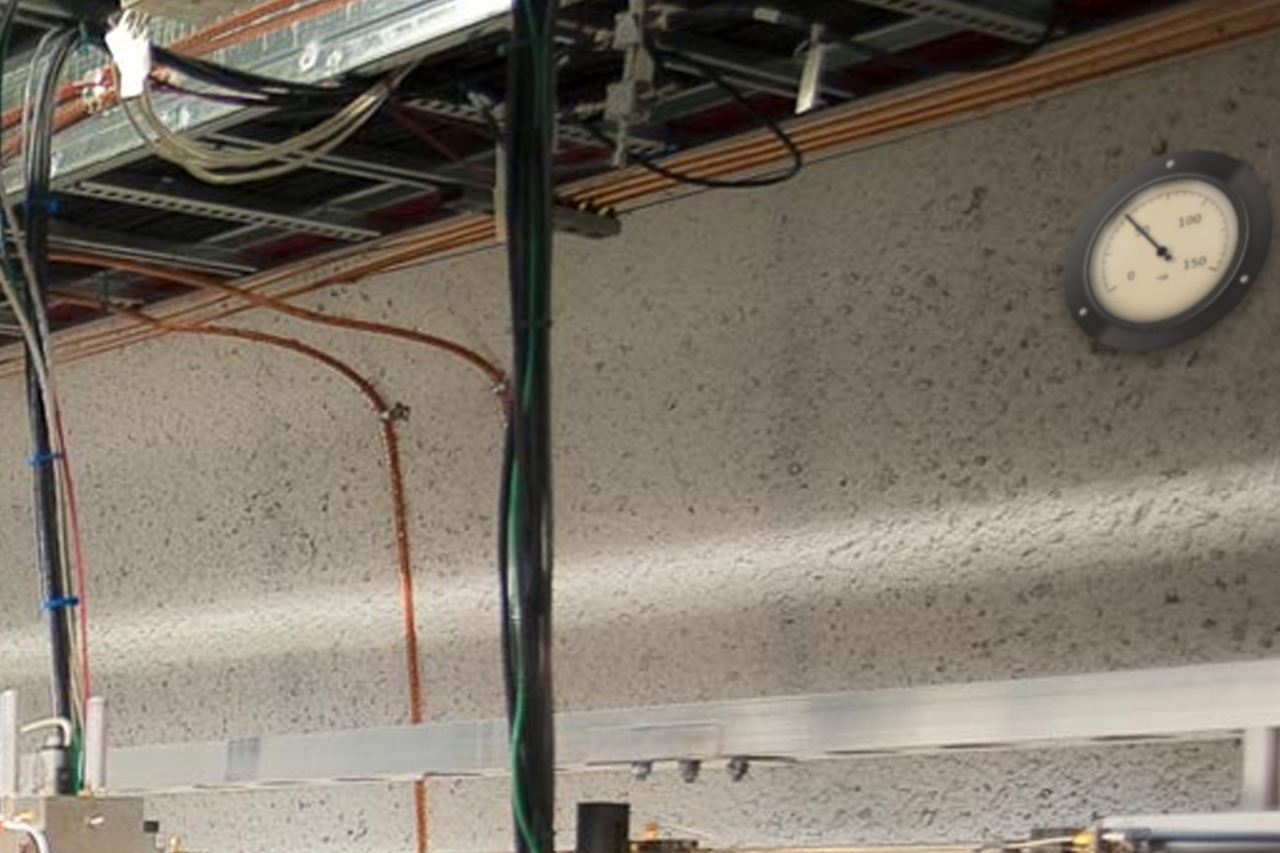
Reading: value=50 unit=mA
